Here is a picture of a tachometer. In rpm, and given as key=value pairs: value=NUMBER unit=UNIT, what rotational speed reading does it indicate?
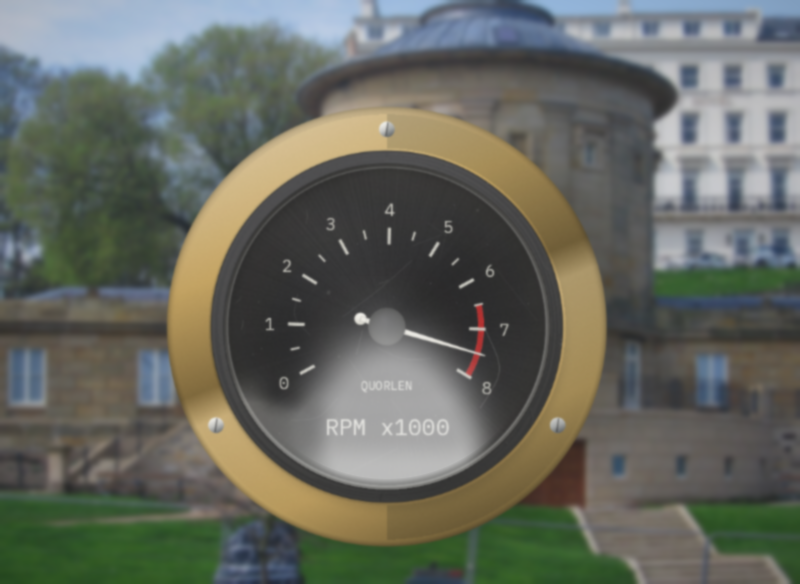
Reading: value=7500 unit=rpm
